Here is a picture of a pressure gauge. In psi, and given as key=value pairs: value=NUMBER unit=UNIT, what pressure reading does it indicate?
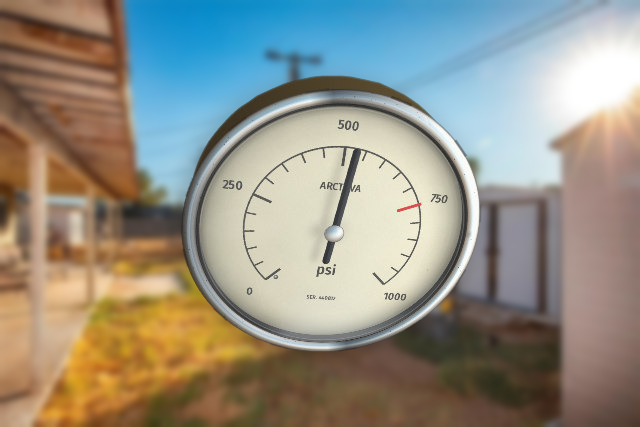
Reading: value=525 unit=psi
